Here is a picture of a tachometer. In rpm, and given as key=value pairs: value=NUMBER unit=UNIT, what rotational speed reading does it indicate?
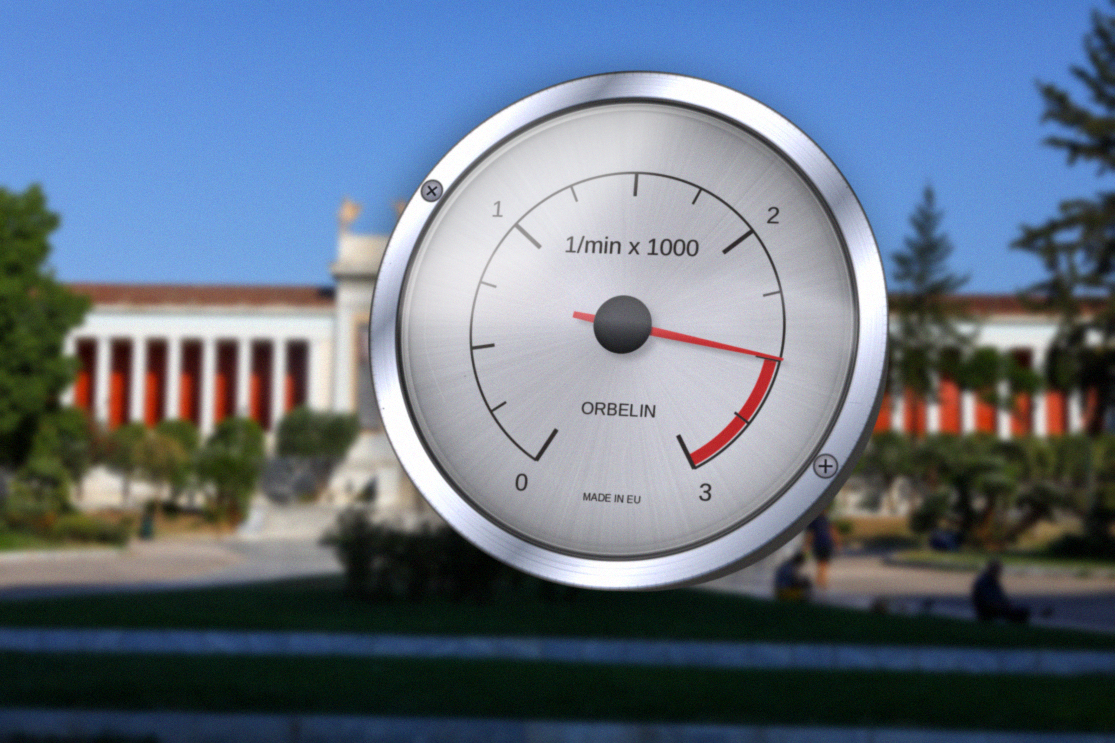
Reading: value=2500 unit=rpm
